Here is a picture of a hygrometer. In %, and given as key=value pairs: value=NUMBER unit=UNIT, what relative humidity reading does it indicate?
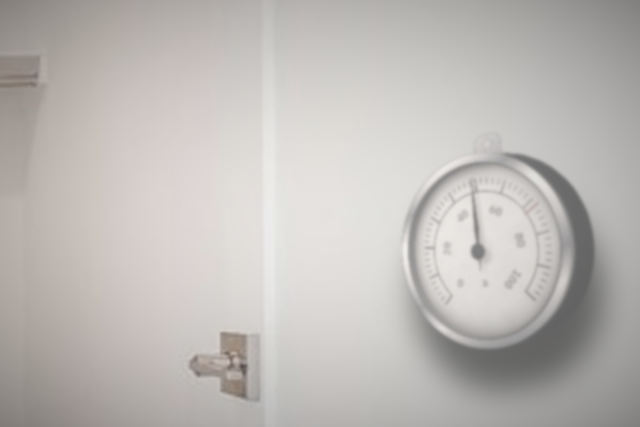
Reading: value=50 unit=%
